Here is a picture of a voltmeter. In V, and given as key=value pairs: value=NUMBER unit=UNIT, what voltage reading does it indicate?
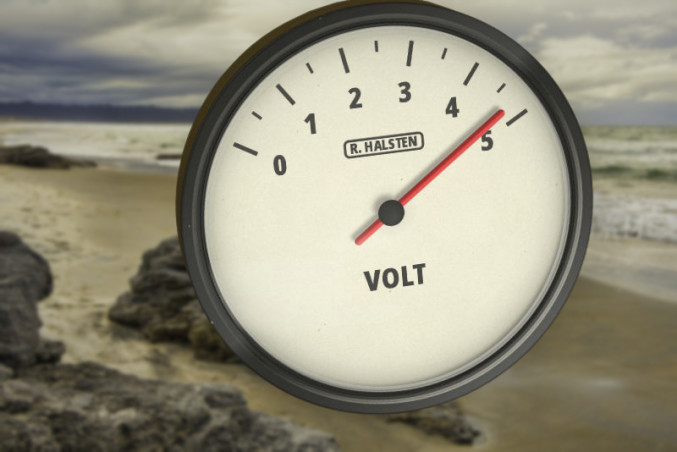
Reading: value=4.75 unit=V
